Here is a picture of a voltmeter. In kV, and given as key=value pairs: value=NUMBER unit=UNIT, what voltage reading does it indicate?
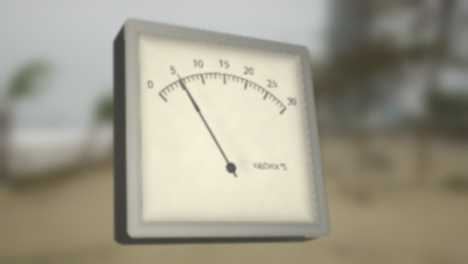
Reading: value=5 unit=kV
